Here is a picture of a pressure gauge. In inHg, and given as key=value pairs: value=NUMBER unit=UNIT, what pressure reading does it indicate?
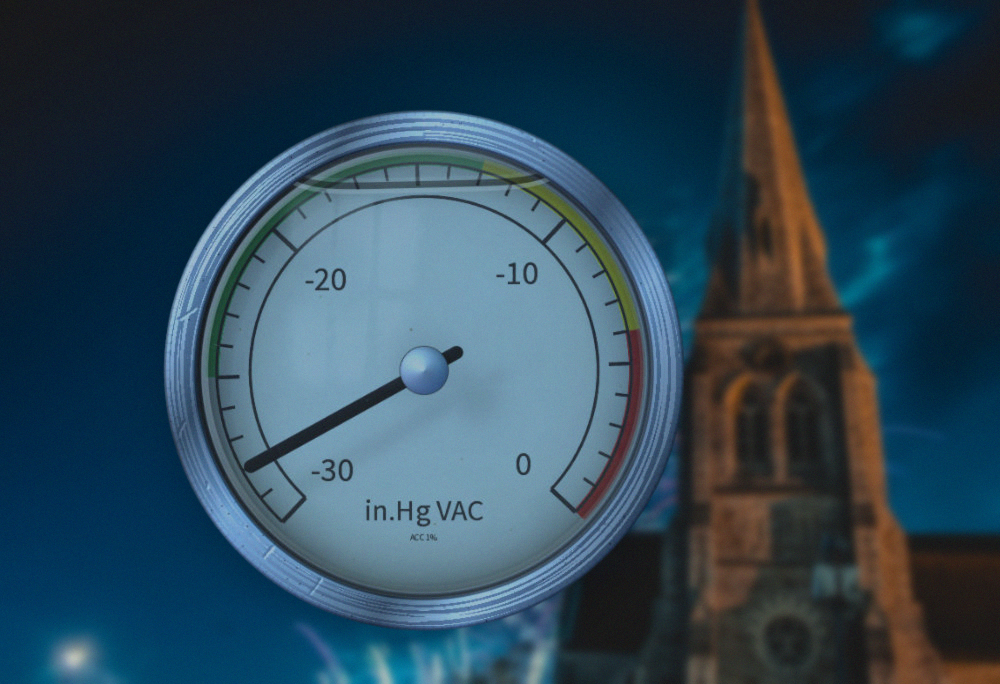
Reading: value=-28 unit=inHg
